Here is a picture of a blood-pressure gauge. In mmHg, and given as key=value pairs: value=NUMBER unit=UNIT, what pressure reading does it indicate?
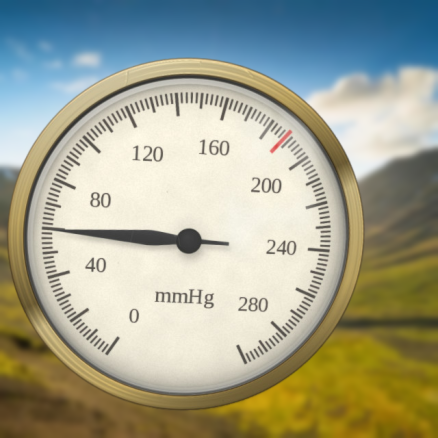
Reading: value=60 unit=mmHg
